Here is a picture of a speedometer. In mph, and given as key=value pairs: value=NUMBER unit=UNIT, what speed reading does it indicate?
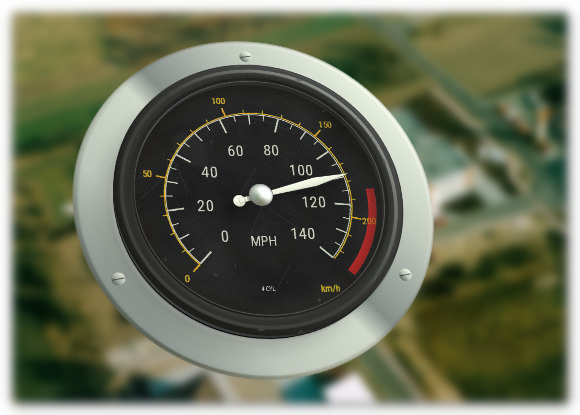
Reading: value=110 unit=mph
